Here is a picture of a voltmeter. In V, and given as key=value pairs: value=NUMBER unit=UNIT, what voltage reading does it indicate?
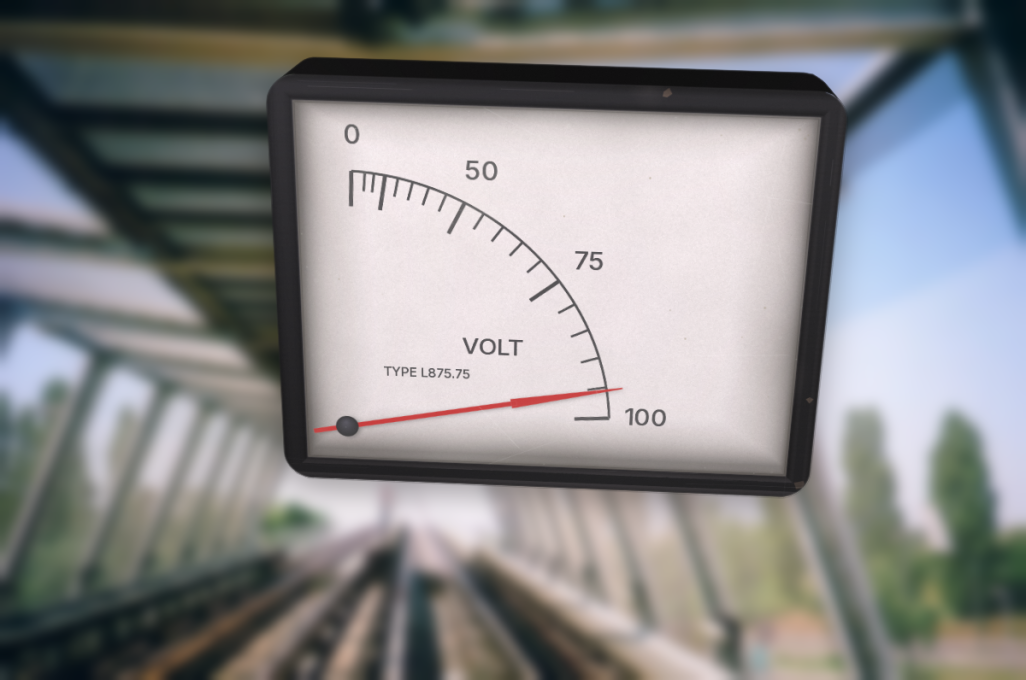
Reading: value=95 unit=V
